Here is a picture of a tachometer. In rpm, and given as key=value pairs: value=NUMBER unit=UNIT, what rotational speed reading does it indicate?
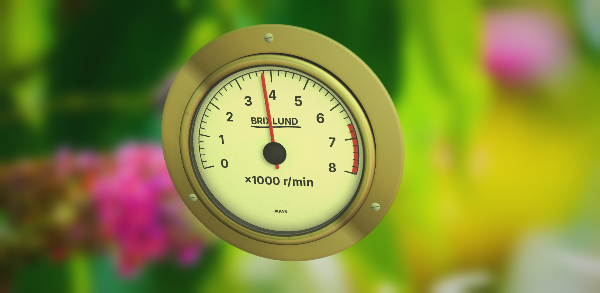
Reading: value=3800 unit=rpm
